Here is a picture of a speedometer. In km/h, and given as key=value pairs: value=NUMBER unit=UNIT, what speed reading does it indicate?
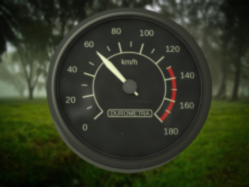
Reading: value=60 unit=km/h
